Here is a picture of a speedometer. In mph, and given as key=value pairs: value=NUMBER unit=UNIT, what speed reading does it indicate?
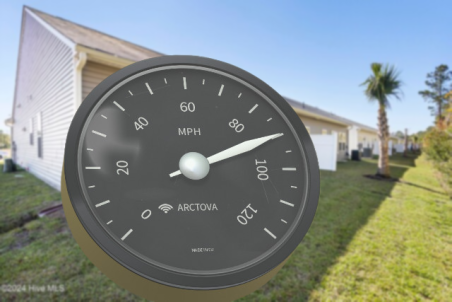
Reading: value=90 unit=mph
